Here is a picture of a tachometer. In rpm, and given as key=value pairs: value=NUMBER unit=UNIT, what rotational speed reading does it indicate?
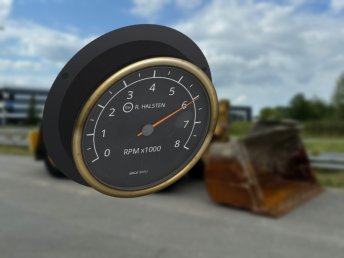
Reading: value=6000 unit=rpm
